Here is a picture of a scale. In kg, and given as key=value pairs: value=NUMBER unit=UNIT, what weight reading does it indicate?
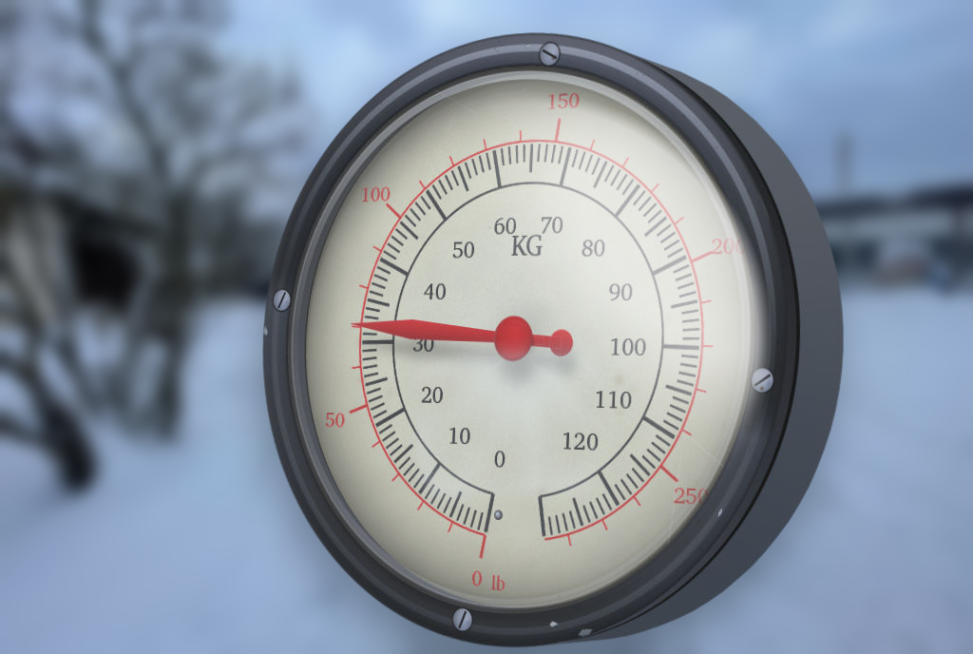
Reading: value=32 unit=kg
